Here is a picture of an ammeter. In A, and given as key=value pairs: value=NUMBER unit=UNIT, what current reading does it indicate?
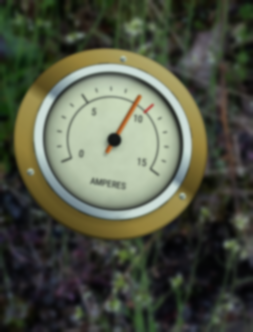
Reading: value=9 unit=A
